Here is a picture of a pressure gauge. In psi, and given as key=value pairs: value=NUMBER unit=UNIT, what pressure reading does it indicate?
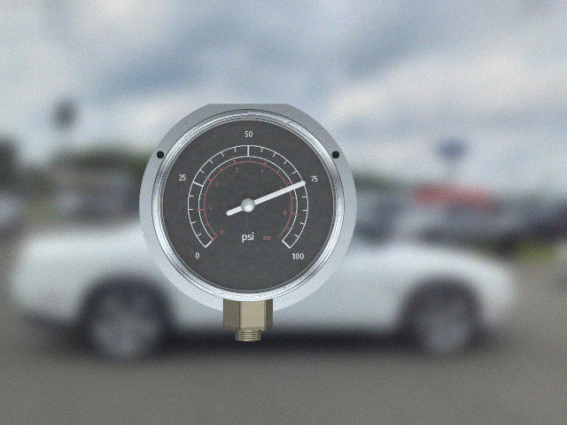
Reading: value=75 unit=psi
